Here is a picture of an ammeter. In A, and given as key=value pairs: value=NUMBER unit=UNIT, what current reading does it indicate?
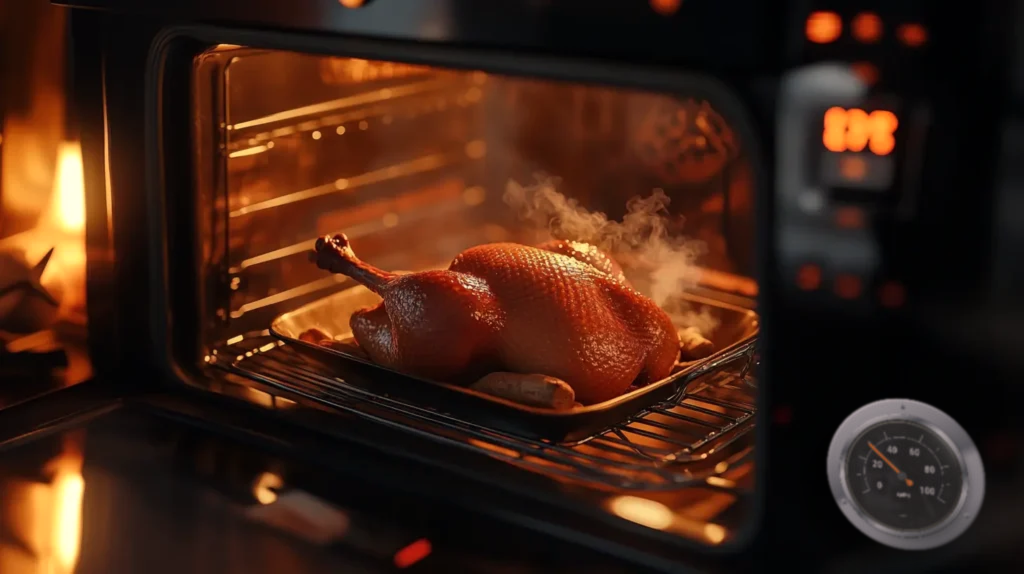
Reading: value=30 unit=A
